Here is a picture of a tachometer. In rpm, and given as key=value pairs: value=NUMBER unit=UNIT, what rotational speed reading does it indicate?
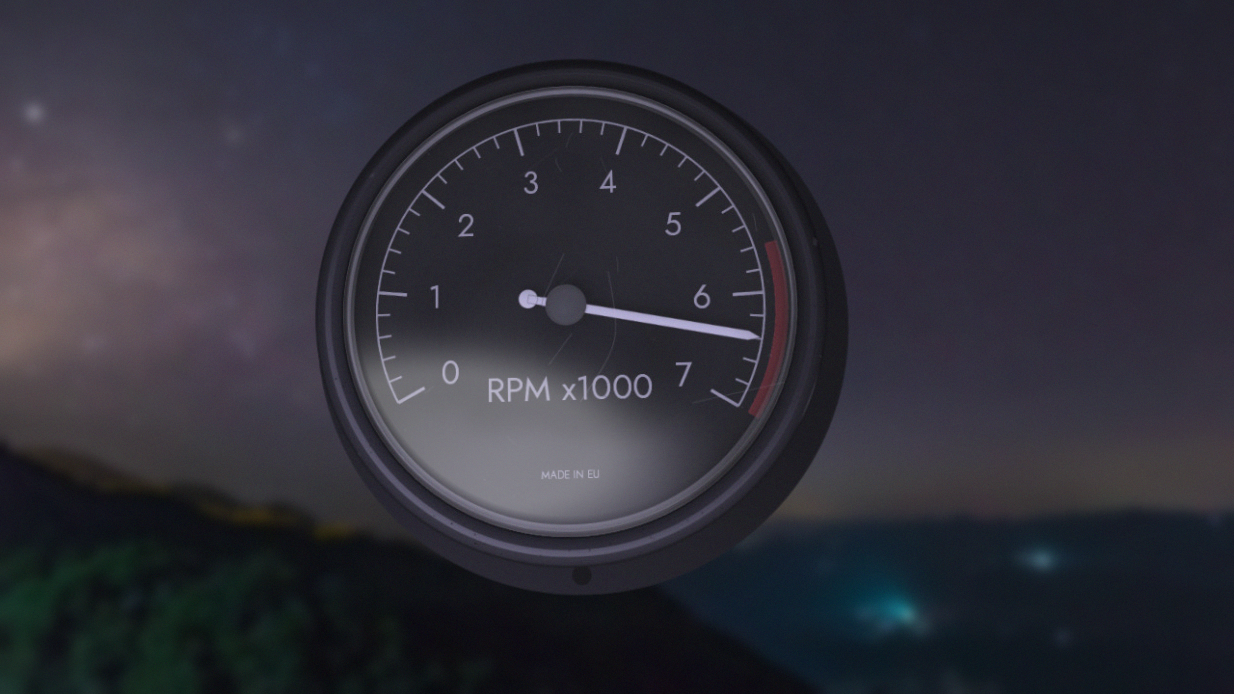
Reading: value=6400 unit=rpm
